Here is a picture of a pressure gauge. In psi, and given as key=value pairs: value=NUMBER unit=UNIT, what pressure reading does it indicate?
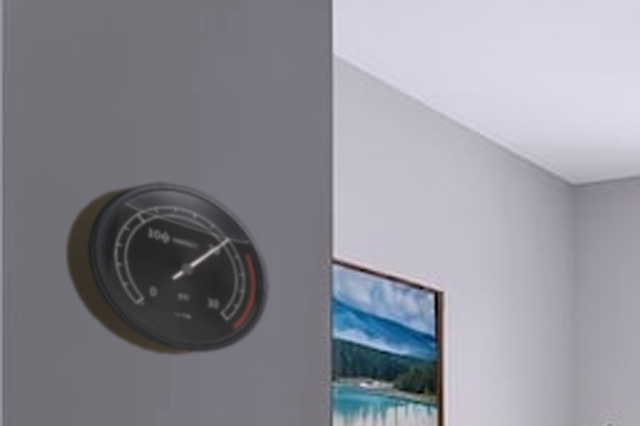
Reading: value=20 unit=psi
